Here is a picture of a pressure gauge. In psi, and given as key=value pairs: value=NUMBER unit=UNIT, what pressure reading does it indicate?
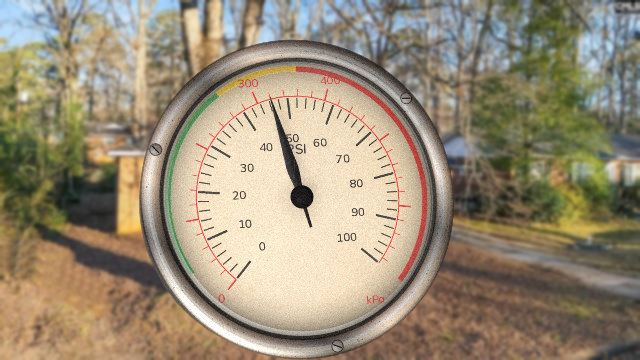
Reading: value=46 unit=psi
